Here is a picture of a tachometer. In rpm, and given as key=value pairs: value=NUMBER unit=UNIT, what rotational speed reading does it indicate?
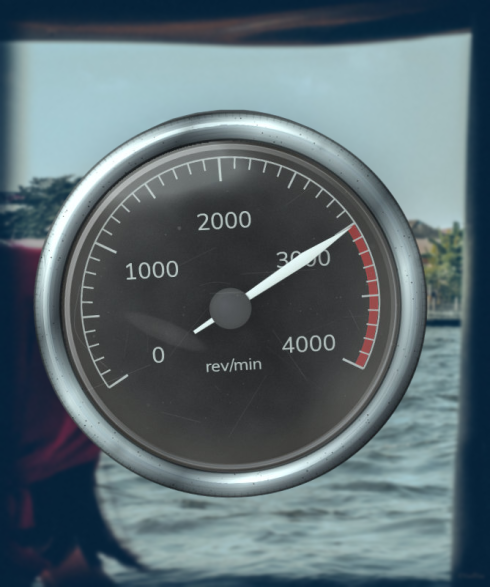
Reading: value=3000 unit=rpm
